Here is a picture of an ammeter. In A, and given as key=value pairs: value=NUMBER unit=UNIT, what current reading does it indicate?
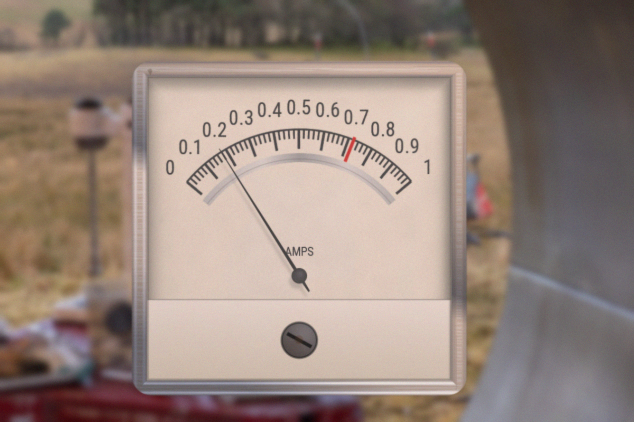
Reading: value=0.18 unit=A
